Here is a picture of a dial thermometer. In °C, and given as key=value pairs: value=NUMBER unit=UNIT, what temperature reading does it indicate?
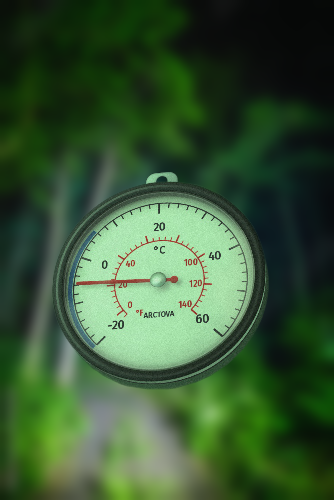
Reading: value=-6 unit=°C
